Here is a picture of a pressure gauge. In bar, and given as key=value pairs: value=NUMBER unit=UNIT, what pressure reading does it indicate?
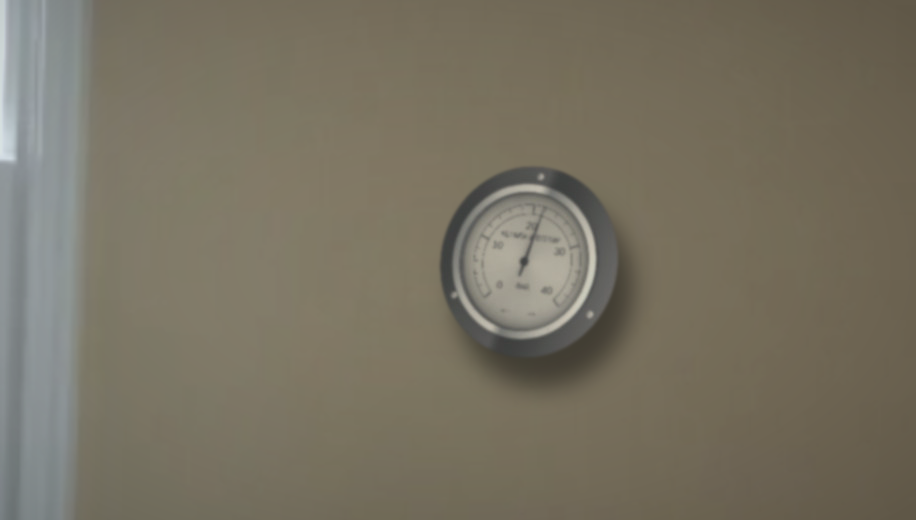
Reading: value=22 unit=bar
